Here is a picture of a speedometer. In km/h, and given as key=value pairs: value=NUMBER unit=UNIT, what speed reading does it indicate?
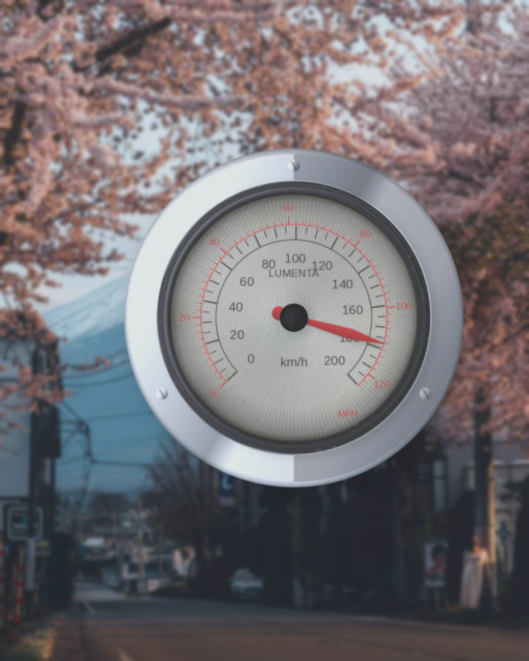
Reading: value=177.5 unit=km/h
